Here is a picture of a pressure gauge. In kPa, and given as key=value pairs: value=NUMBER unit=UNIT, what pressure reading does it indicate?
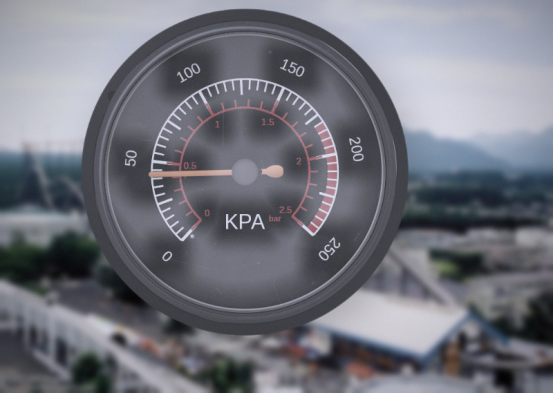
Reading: value=42.5 unit=kPa
